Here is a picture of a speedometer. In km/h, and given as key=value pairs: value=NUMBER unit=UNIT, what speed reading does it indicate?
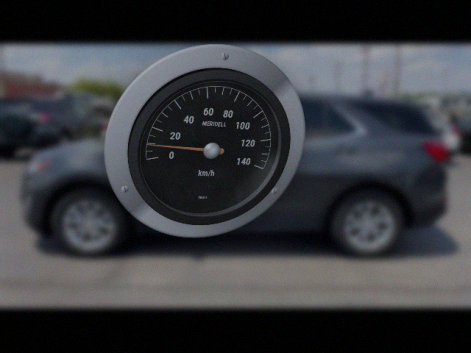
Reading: value=10 unit=km/h
